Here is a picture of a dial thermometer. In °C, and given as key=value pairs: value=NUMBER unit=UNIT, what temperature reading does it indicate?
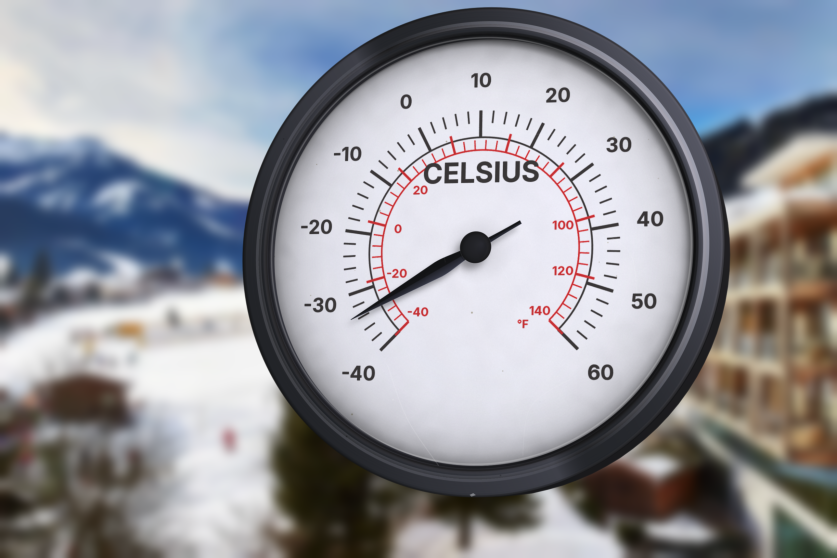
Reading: value=-34 unit=°C
